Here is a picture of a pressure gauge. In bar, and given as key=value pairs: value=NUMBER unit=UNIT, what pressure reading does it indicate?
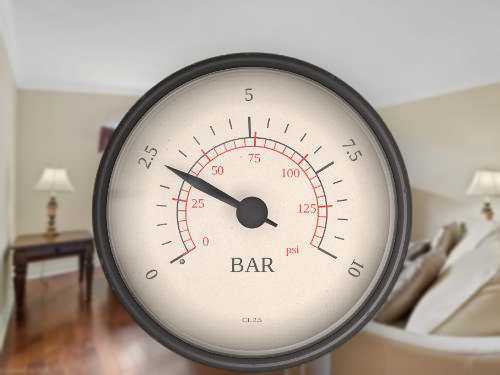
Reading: value=2.5 unit=bar
